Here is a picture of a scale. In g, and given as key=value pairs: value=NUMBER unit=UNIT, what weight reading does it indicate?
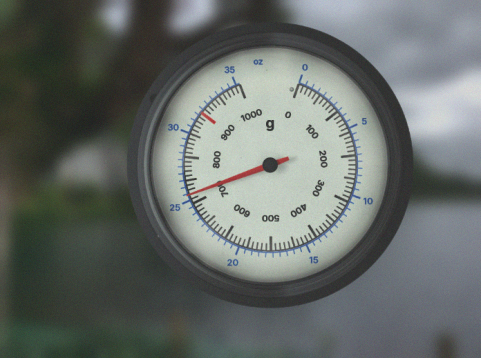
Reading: value=720 unit=g
